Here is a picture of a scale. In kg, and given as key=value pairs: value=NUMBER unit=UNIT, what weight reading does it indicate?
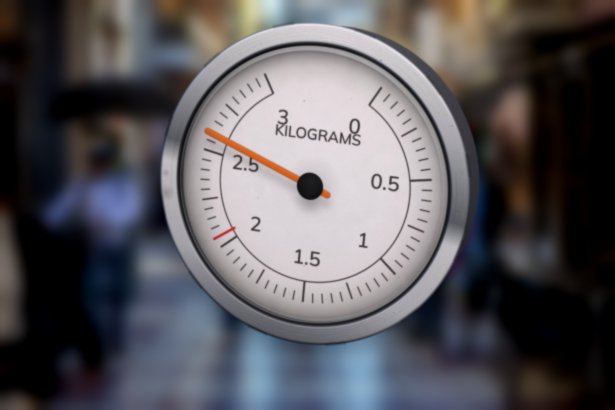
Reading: value=2.6 unit=kg
